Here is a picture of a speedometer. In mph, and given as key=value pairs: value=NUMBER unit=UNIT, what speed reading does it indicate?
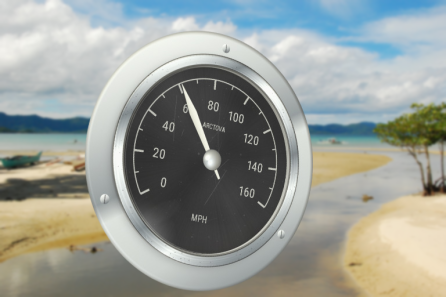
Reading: value=60 unit=mph
